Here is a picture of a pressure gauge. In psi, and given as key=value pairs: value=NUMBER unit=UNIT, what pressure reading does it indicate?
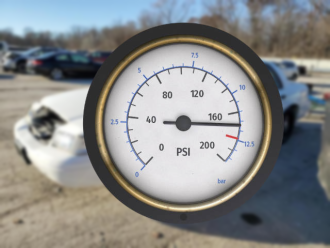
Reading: value=170 unit=psi
